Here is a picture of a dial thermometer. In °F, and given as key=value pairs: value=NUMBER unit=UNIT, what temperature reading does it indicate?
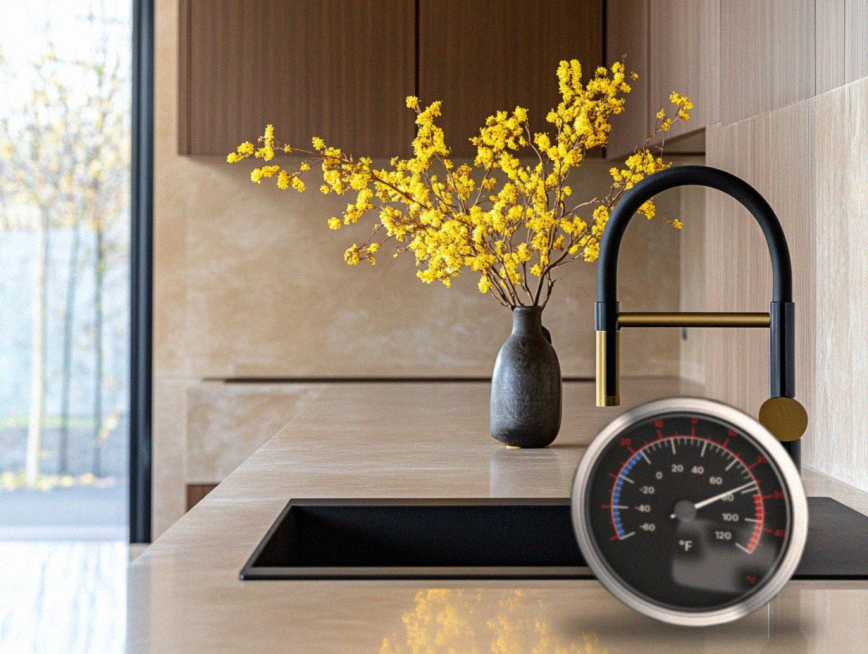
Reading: value=76 unit=°F
